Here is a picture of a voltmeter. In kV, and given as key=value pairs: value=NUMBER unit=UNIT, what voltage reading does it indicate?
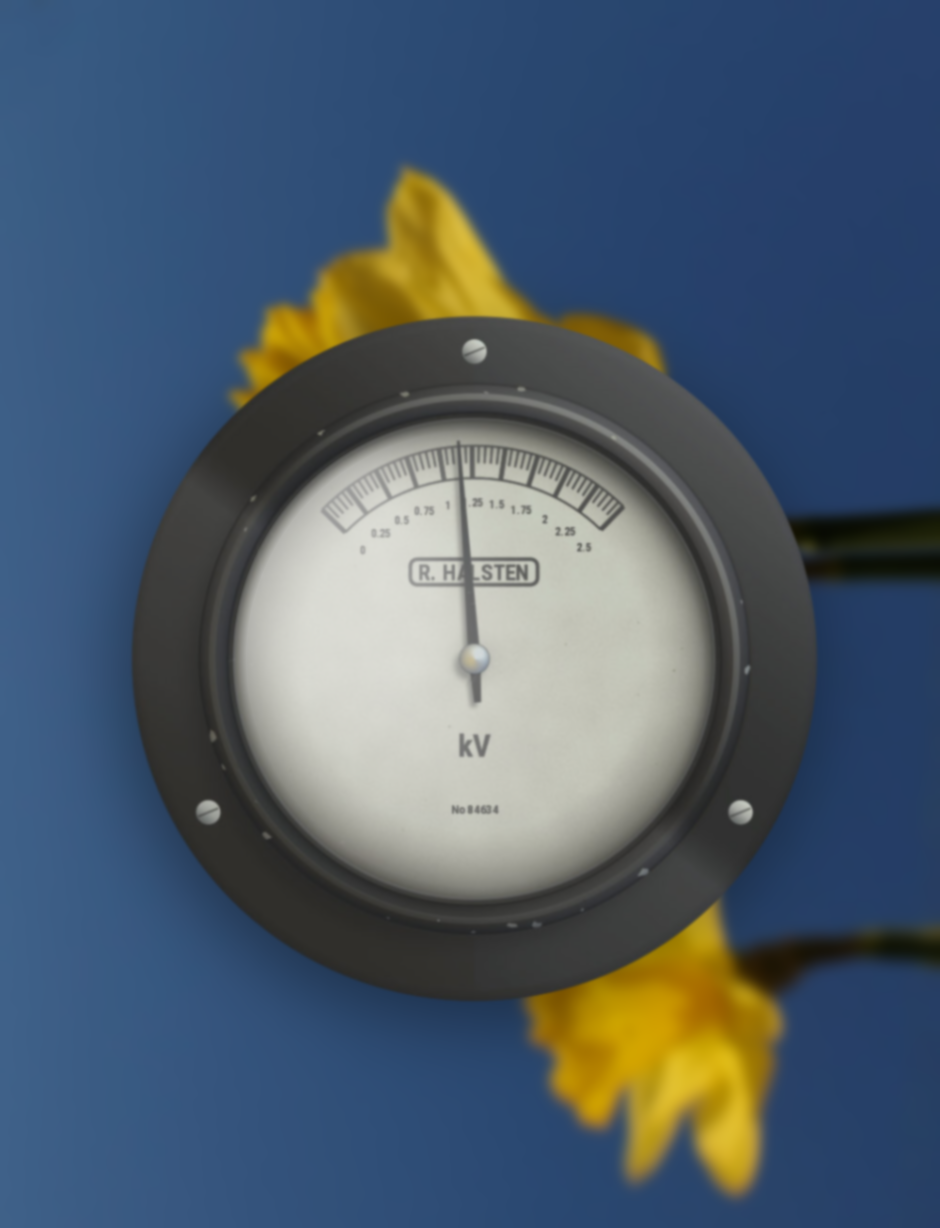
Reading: value=1.15 unit=kV
